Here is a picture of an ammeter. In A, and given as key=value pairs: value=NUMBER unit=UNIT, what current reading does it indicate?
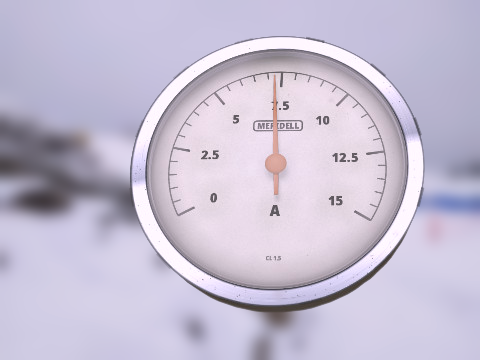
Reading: value=7.25 unit=A
